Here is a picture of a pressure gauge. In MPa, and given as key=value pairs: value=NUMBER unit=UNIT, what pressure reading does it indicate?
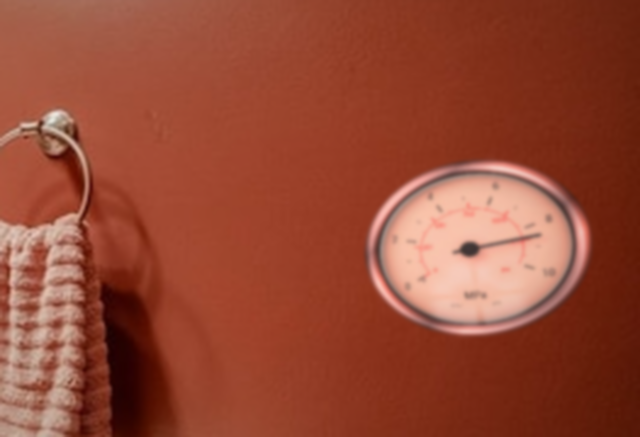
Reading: value=8.5 unit=MPa
